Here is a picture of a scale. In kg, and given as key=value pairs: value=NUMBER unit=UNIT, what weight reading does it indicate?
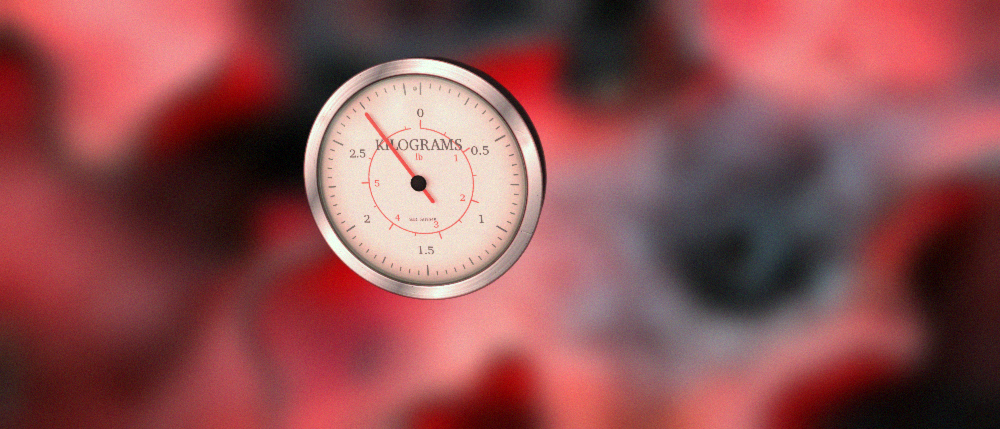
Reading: value=2.75 unit=kg
